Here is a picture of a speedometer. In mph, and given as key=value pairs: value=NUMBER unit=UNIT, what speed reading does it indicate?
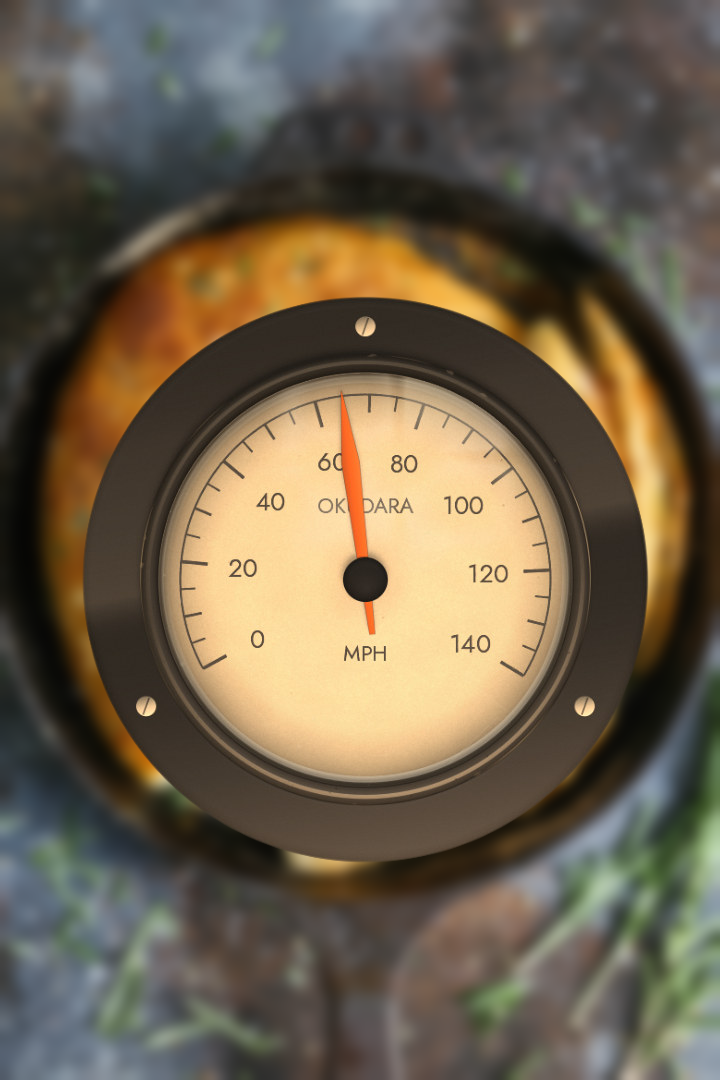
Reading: value=65 unit=mph
